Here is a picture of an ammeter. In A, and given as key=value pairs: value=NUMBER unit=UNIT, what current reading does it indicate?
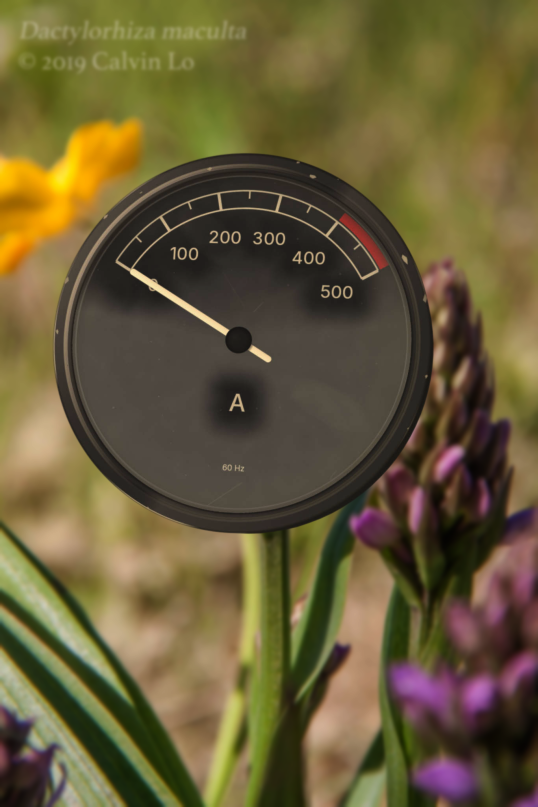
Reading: value=0 unit=A
